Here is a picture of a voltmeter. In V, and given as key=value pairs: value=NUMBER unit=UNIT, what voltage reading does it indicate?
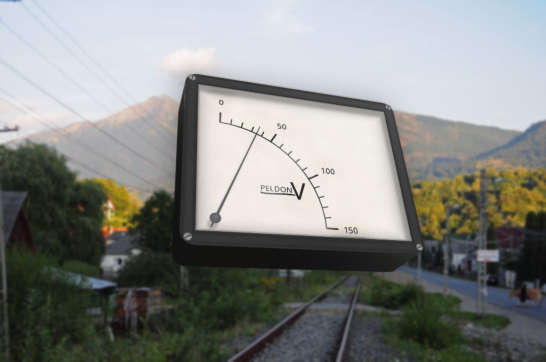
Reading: value=35 unit=V
